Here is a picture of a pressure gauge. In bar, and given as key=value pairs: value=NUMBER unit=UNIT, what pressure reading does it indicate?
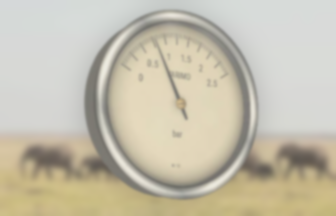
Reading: value=0.75 unit=bar
